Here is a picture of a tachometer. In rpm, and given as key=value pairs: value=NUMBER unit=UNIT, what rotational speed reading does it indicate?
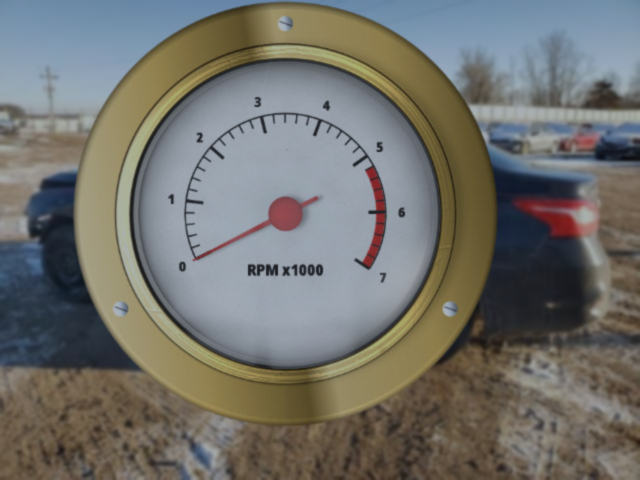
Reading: value=0 unit=rpm
